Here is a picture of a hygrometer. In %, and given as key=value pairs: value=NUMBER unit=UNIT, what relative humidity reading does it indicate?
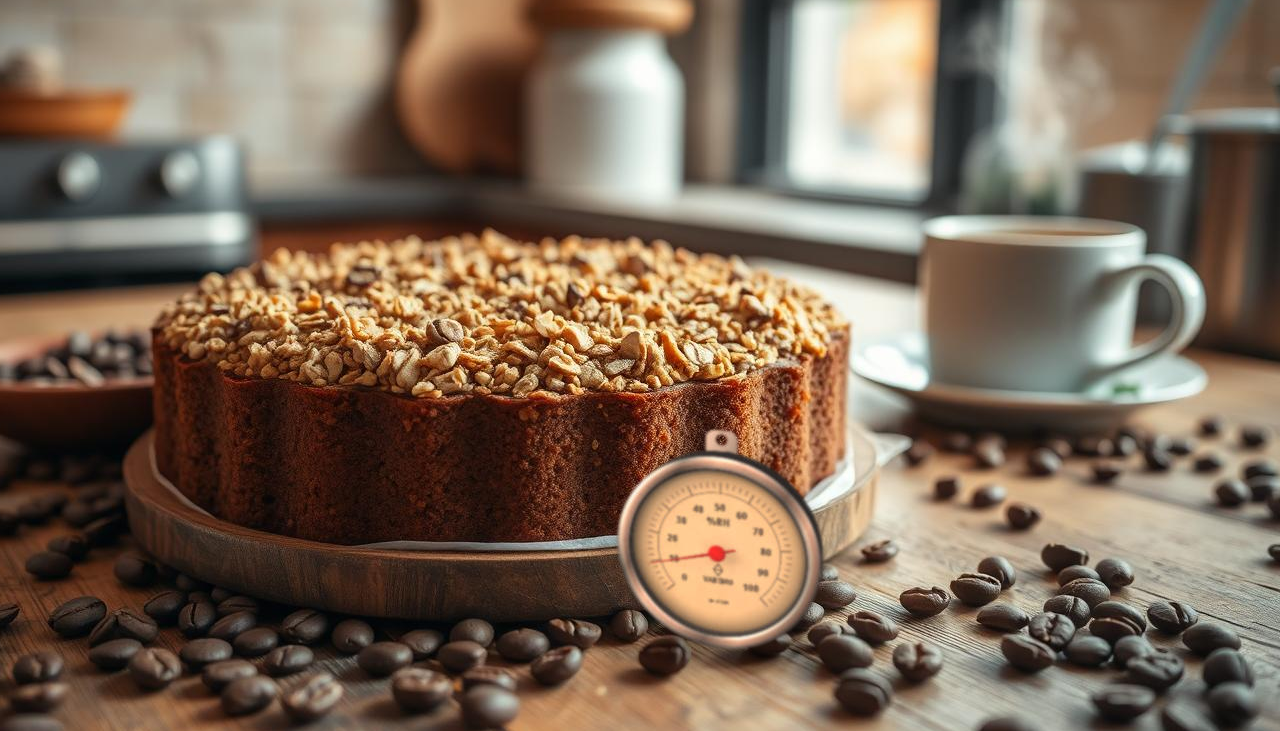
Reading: value=10 unit=%
